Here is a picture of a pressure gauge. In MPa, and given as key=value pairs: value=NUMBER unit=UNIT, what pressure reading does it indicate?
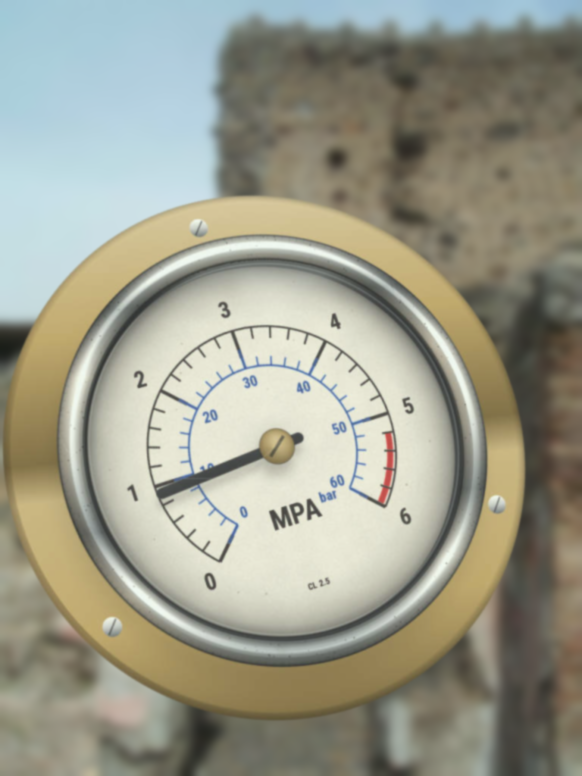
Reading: value=0.9 unit=MPa
